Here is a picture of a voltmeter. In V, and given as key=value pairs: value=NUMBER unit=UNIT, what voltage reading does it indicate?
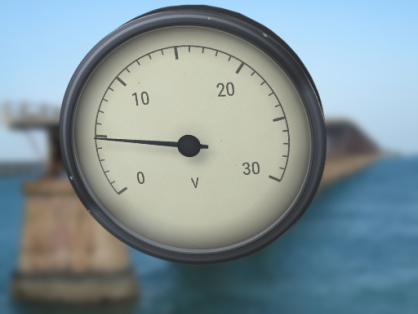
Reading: value=5 unit=V
